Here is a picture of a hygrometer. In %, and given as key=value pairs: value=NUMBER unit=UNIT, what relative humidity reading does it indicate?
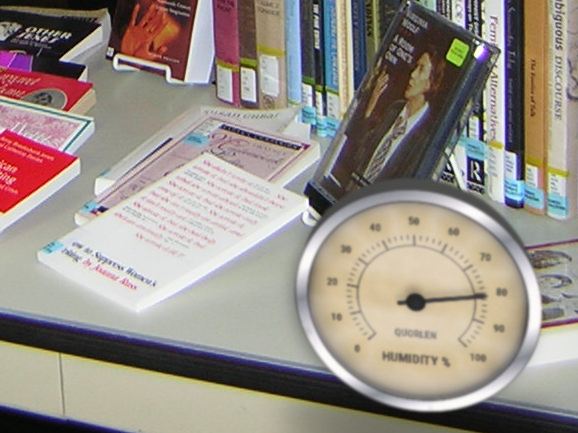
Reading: value=80 unit=%
